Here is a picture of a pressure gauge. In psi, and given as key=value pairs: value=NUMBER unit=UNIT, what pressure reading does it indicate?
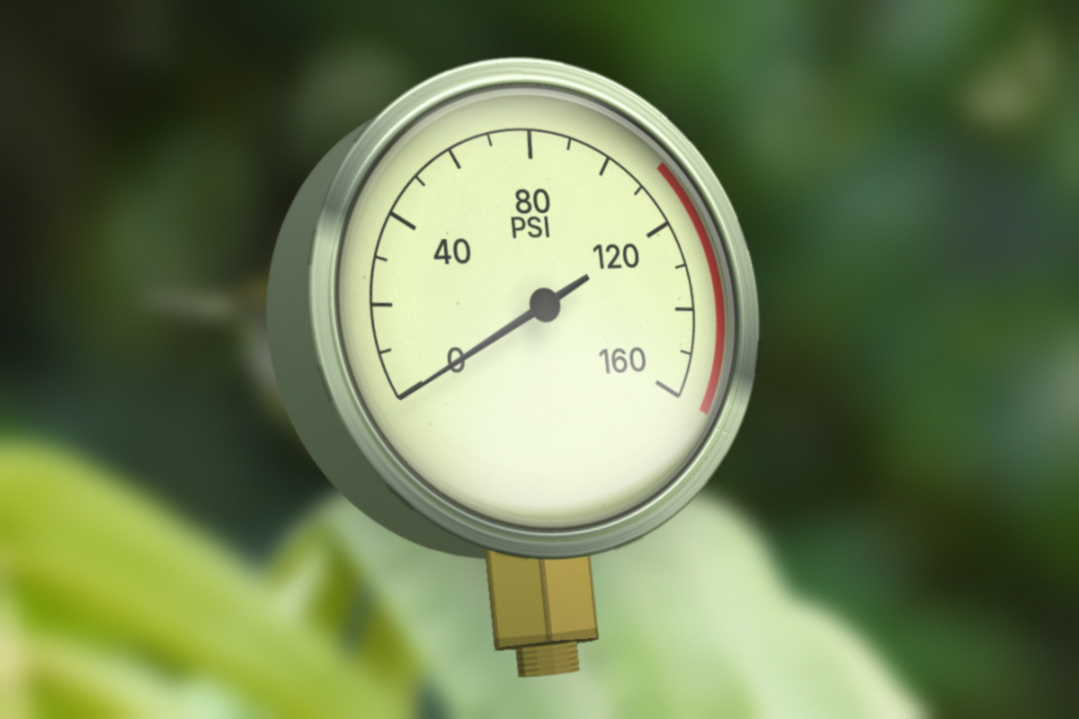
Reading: value=0 unit=psi
